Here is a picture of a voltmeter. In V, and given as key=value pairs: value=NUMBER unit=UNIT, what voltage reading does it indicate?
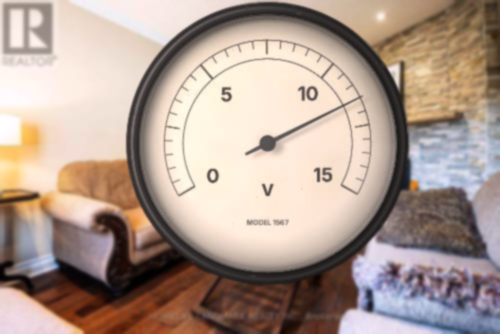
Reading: value=11.5 unit=V
